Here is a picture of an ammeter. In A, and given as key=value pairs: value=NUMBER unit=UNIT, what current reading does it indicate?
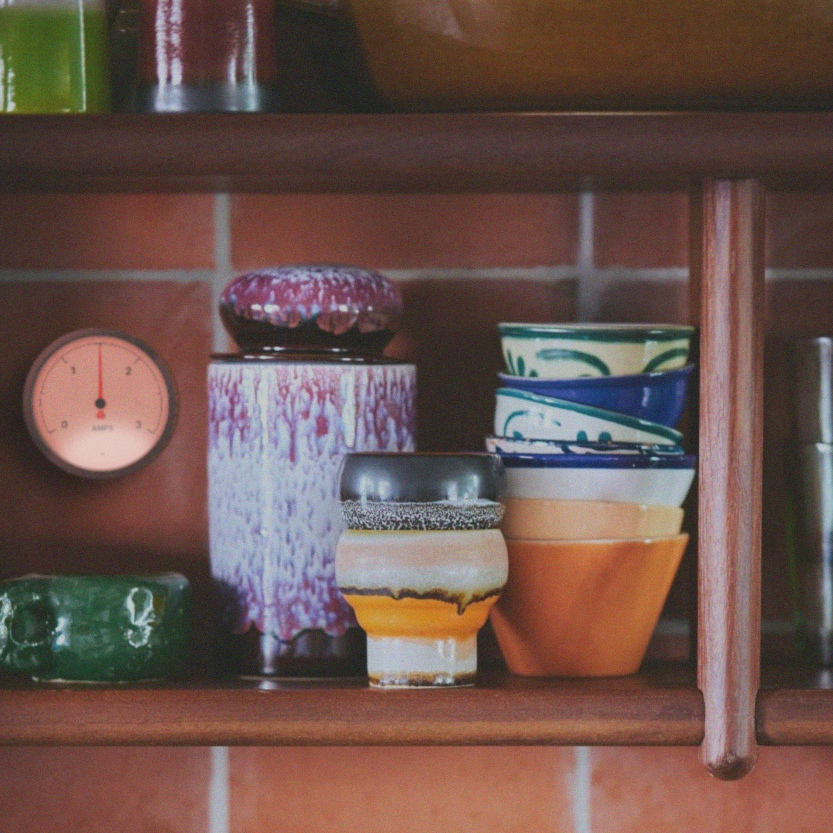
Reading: value=1.5 unit=A
